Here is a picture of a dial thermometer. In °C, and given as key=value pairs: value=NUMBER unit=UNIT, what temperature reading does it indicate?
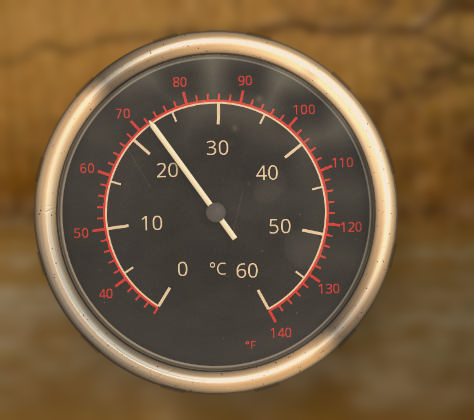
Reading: value=22.5 unit=°C
